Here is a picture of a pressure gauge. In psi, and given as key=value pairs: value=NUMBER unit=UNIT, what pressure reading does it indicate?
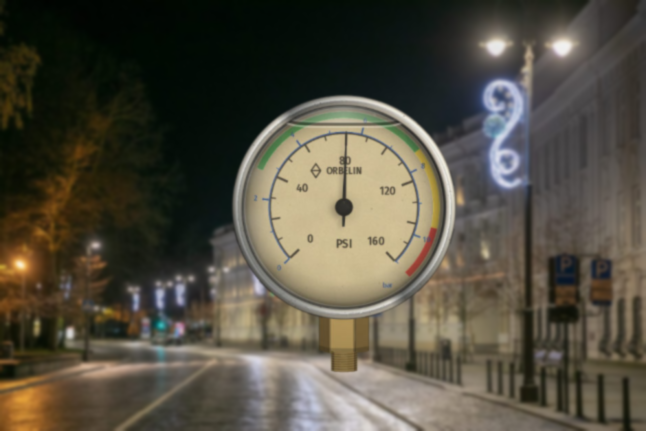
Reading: value=80 unit=psi
